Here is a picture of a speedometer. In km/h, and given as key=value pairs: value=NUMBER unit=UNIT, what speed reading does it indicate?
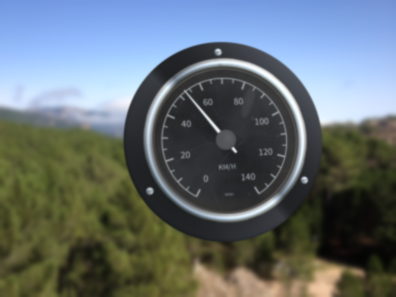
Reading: value=52.5 unit=km/h
